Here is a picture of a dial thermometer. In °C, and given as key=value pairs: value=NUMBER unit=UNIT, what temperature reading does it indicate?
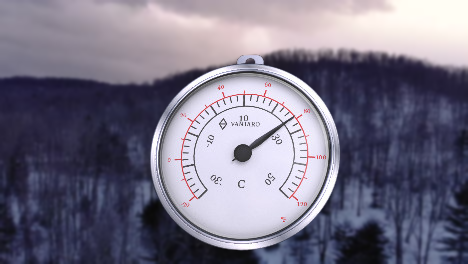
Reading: value=26 unit=°C
